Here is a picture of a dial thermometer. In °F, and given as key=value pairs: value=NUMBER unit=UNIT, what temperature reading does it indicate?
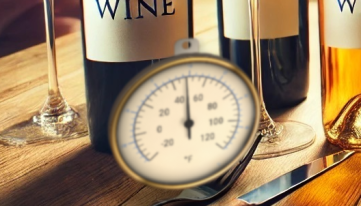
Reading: value=48 unit=°F
